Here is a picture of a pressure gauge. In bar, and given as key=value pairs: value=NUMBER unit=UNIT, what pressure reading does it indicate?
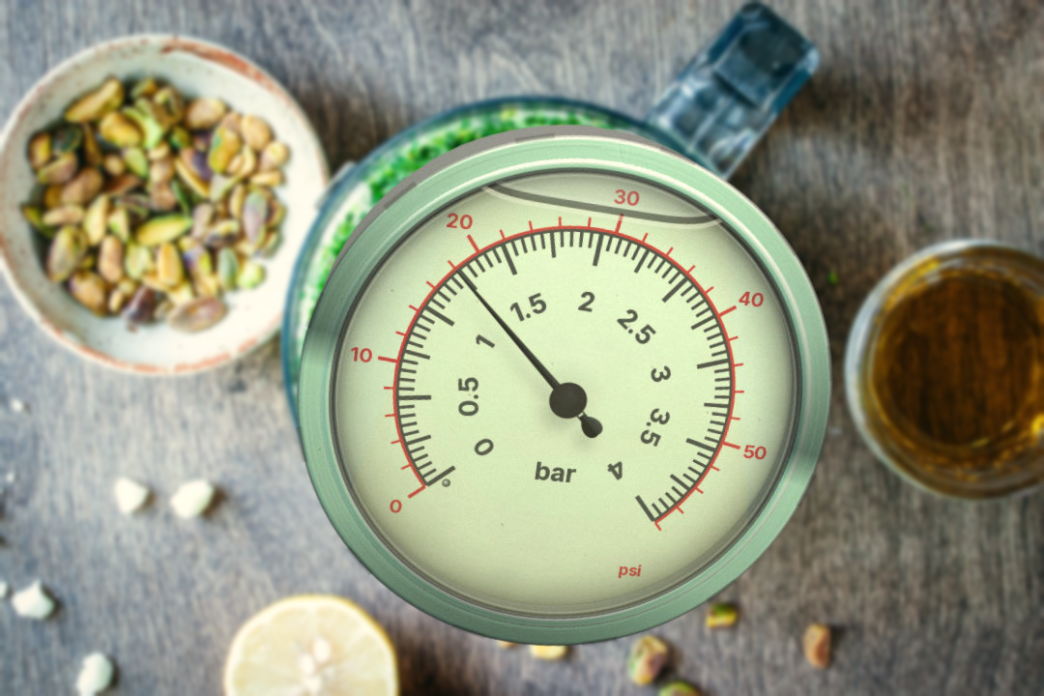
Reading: value=1.25 unit=bar
